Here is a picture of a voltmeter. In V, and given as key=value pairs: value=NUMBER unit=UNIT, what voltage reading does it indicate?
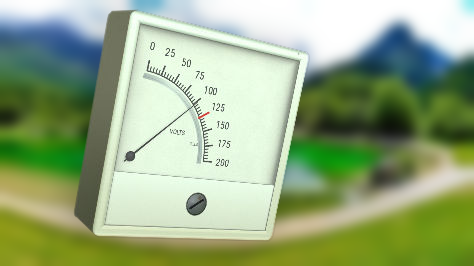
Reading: value=100 unit=V
